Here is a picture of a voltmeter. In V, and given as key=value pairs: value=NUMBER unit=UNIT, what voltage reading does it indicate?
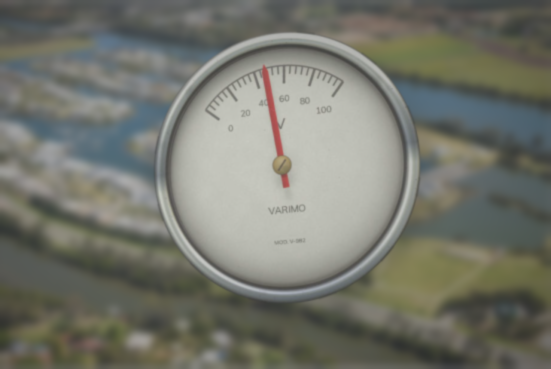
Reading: value=48 unit=V
